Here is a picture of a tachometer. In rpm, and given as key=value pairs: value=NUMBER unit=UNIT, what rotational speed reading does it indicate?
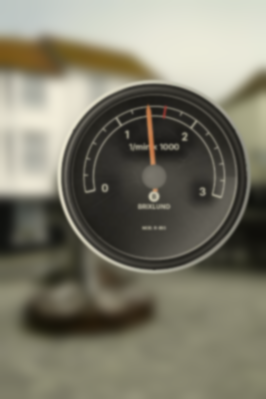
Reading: value=1400 unit=rpm
